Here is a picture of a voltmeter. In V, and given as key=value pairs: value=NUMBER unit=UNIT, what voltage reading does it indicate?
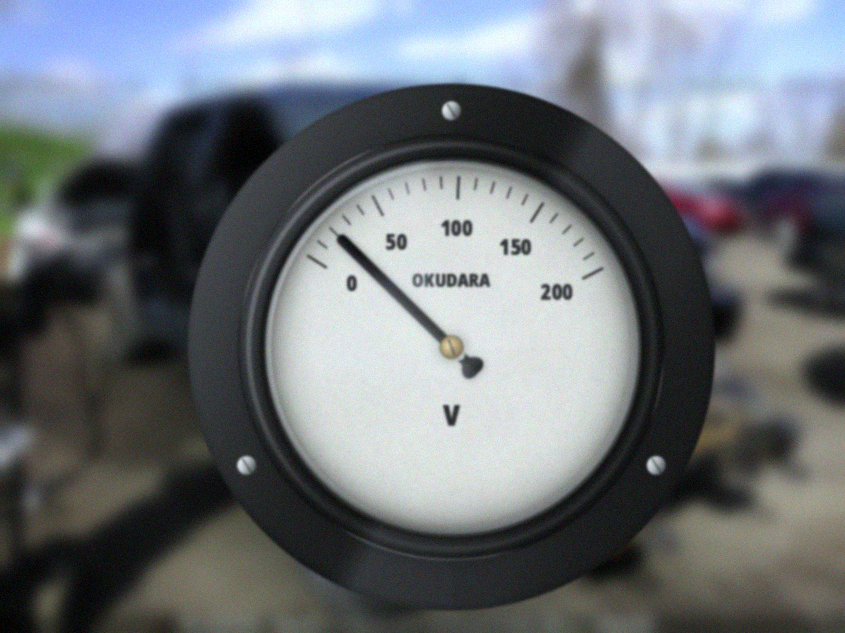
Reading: value=20 unit=V
